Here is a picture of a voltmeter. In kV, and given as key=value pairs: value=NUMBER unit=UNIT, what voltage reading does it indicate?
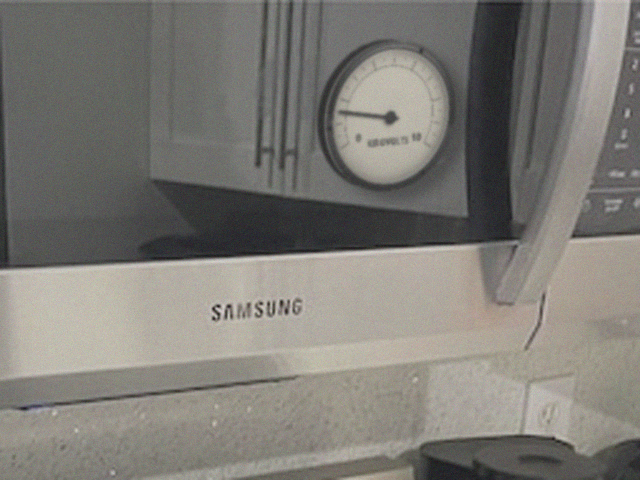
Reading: value=1.5 unit=kV
